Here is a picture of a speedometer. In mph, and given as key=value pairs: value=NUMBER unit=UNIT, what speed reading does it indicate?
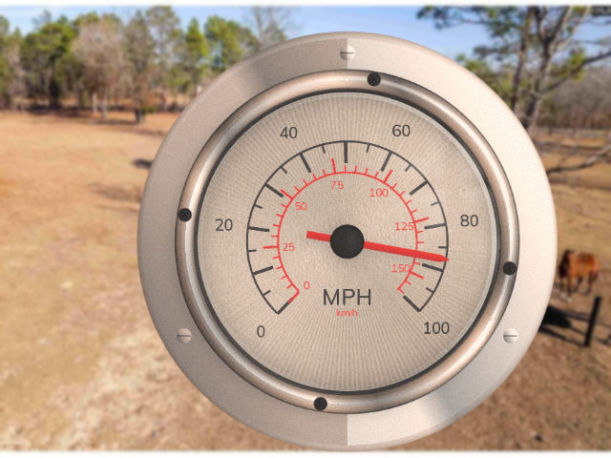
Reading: value=87.5 unit=mph
